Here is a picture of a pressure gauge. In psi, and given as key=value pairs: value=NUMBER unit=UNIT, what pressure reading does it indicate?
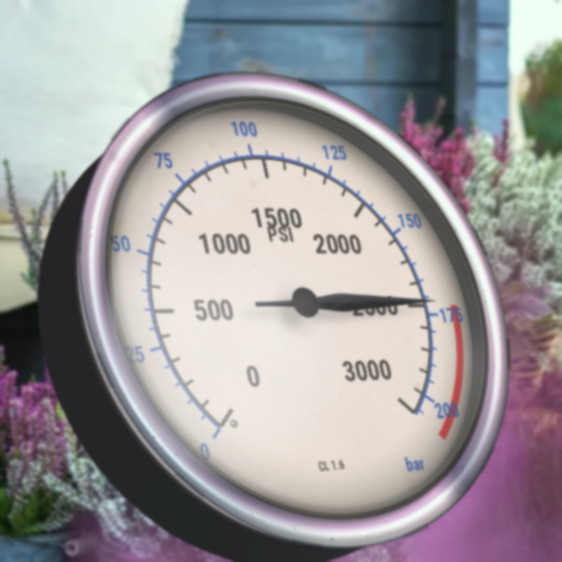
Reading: value=2500 unit=psi
